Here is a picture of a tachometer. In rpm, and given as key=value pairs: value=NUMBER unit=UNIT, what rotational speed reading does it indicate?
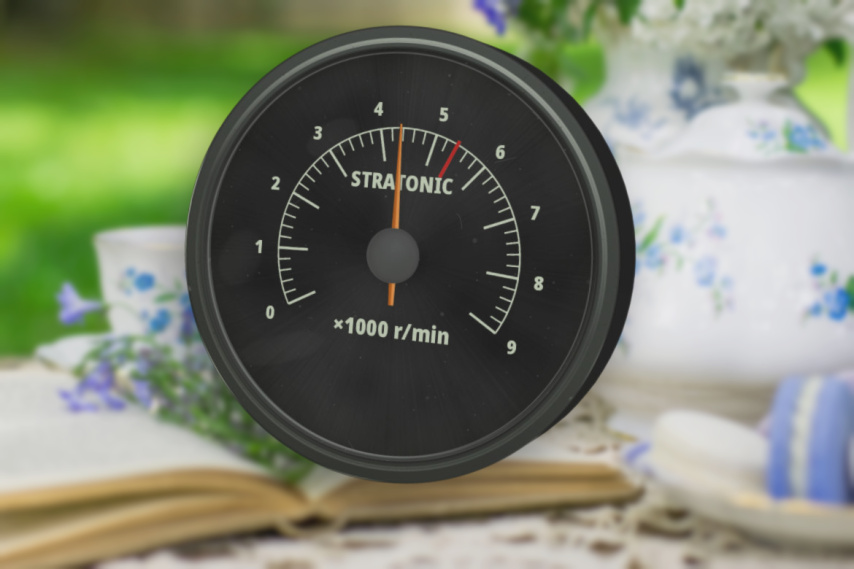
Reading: value=4400 unit=rpm
